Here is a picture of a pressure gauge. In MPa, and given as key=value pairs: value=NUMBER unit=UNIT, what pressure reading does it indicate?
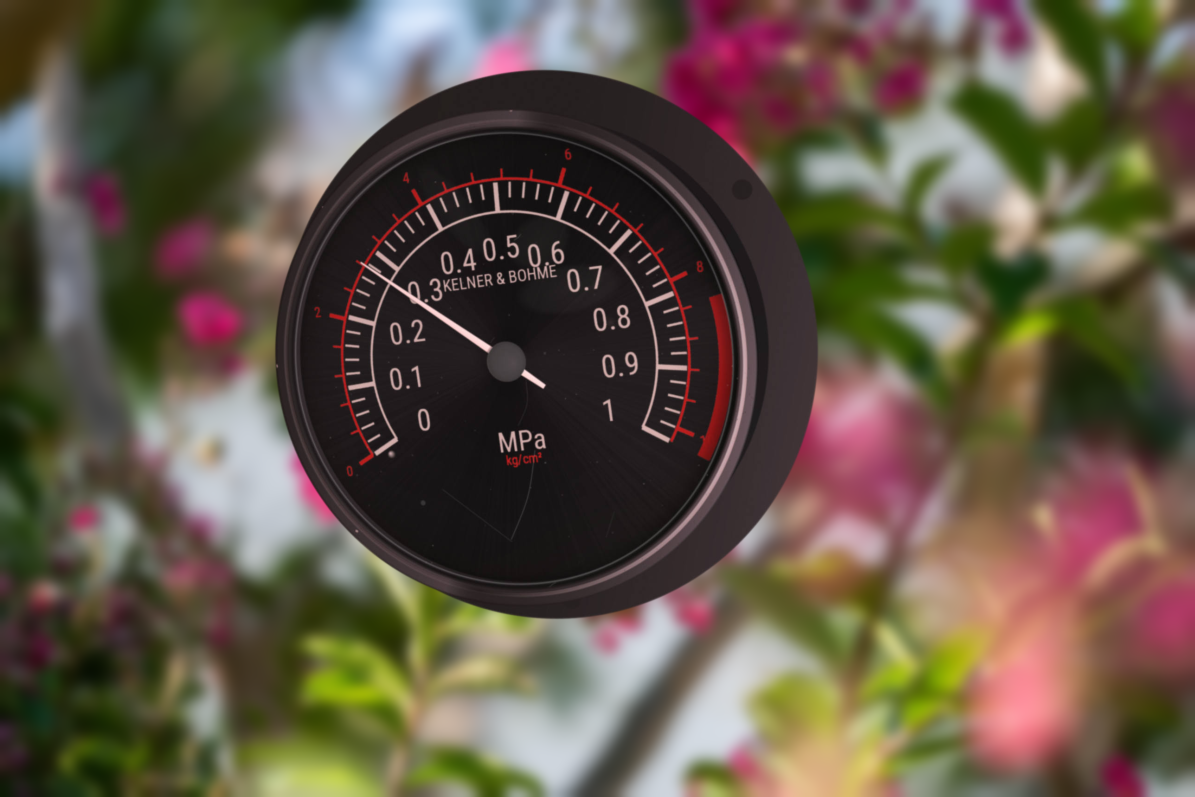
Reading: value=0.28 unit=MPa
